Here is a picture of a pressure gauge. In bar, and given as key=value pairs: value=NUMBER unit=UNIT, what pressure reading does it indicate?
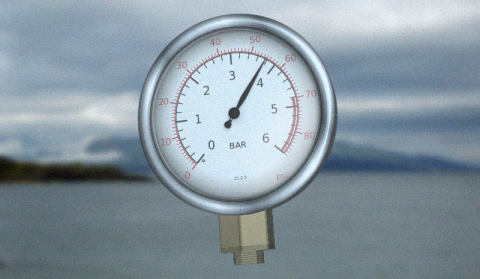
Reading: value=3.8 unit=bar
